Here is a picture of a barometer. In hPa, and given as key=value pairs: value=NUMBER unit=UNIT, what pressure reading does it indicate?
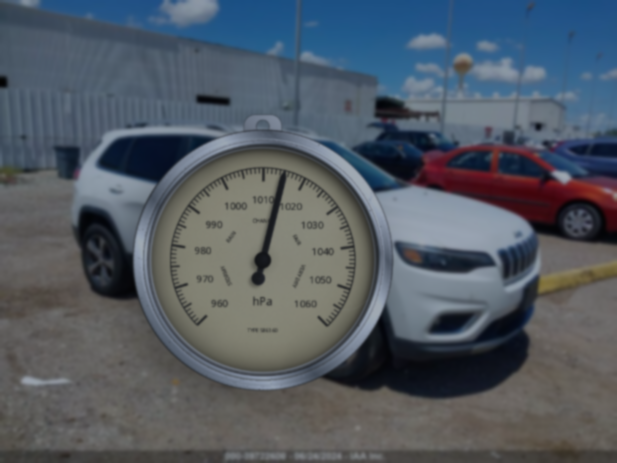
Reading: value=1015 unit=hPa
